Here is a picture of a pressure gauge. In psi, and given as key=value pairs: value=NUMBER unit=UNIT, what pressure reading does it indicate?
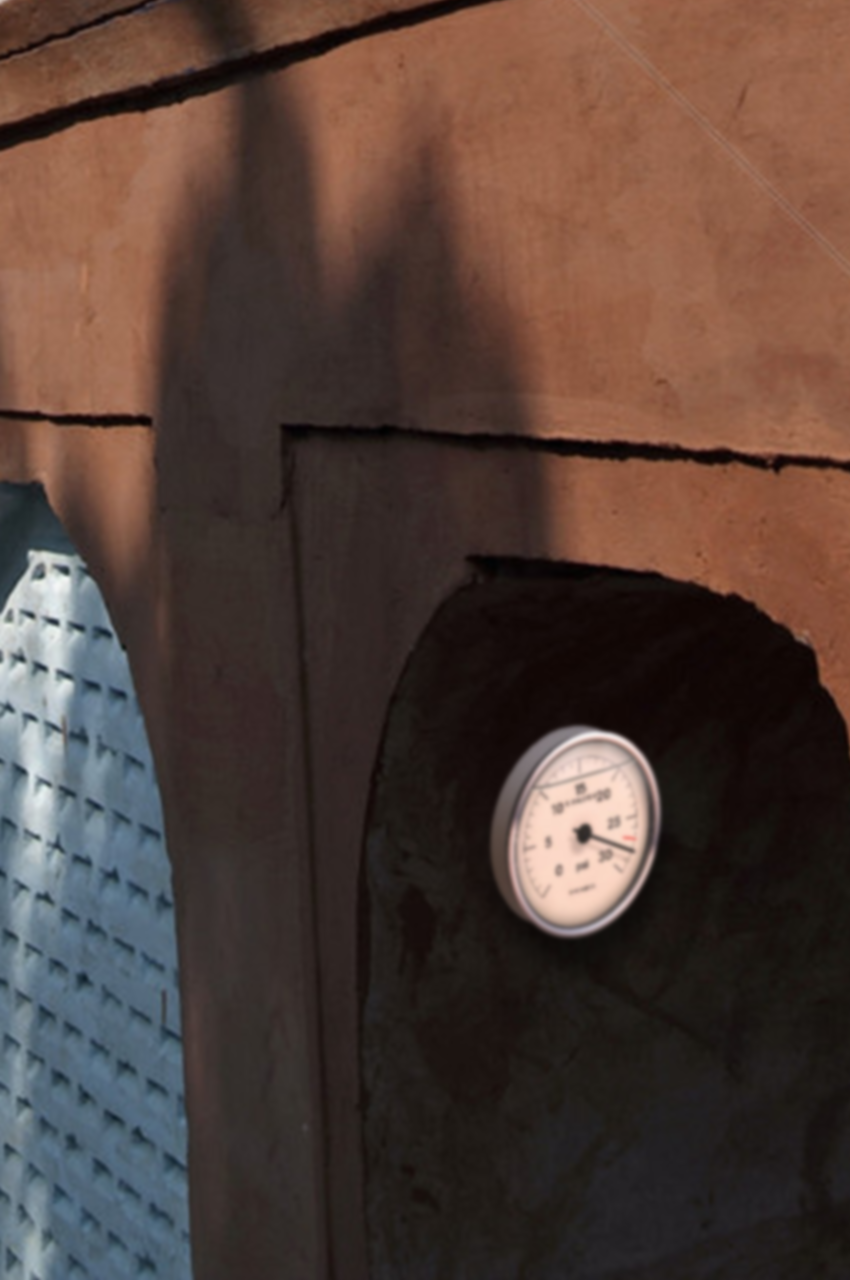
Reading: value=28 unit=psi
